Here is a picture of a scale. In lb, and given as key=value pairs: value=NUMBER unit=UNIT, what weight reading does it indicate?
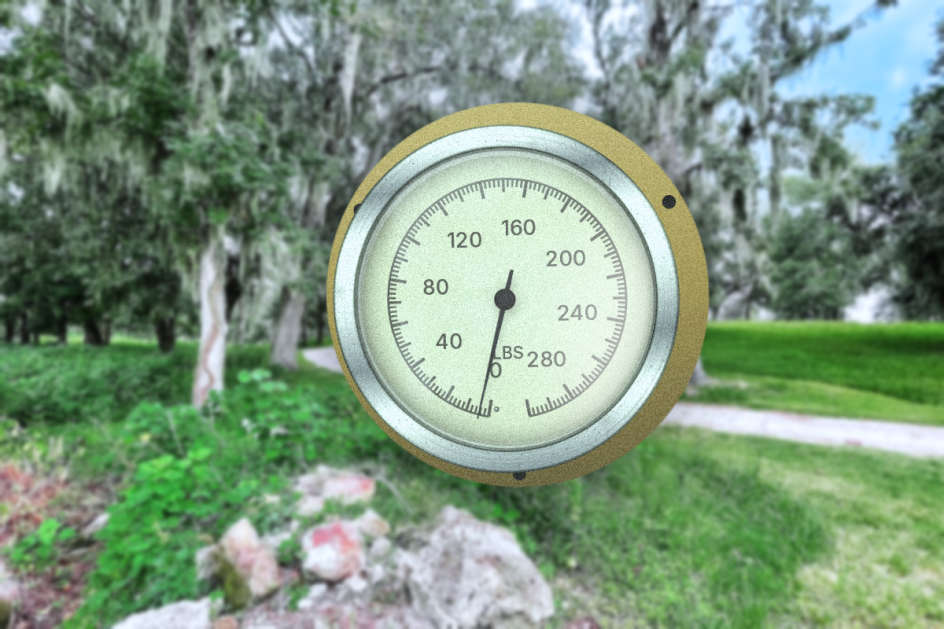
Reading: value=4 unit=lb
